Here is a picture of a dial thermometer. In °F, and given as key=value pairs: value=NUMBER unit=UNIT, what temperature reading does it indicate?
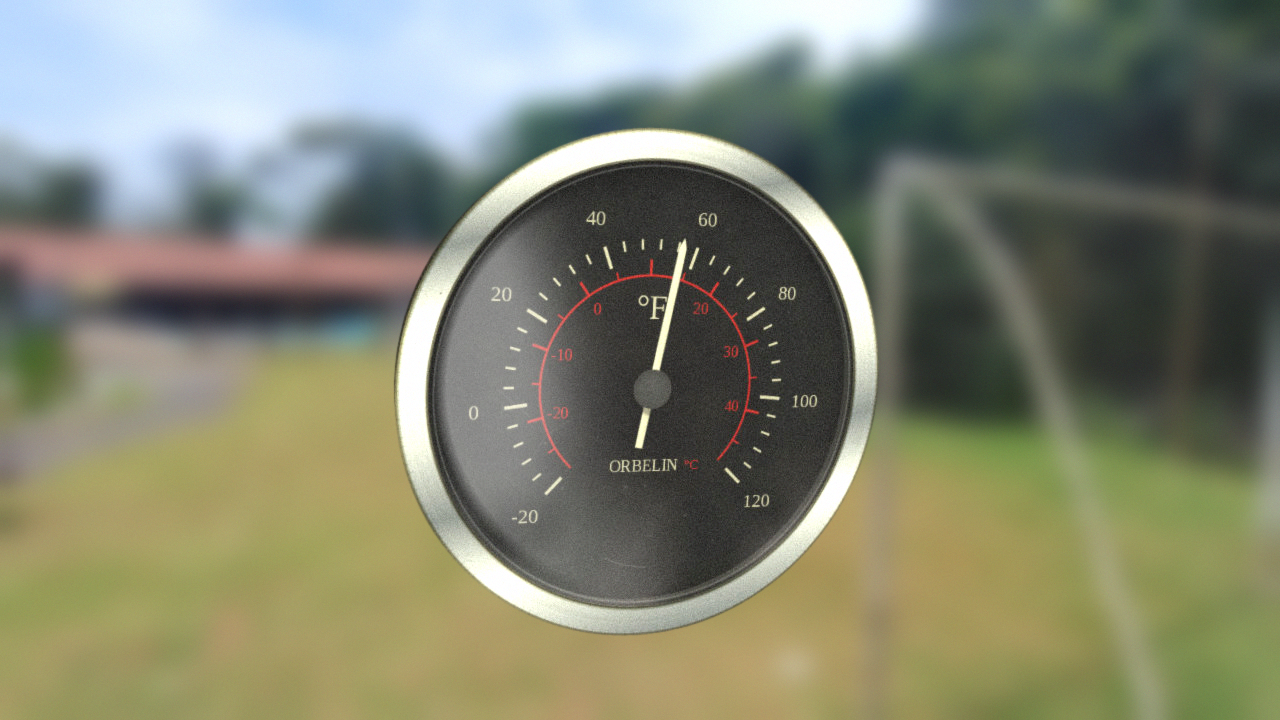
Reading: value=56 unit=°F
